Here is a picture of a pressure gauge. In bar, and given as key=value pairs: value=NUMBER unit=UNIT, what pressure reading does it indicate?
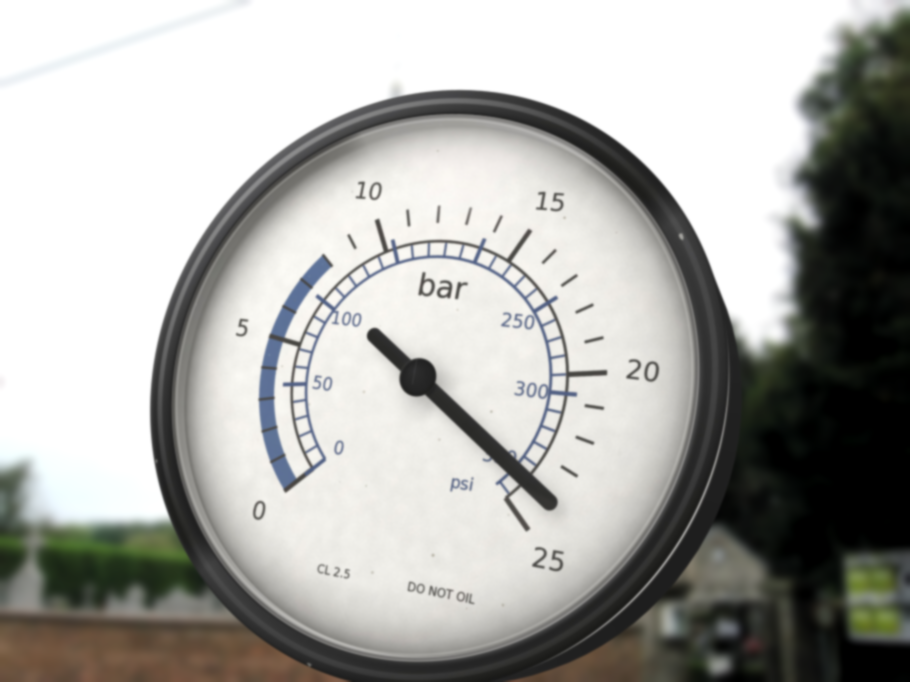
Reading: value=24 unit=bar
